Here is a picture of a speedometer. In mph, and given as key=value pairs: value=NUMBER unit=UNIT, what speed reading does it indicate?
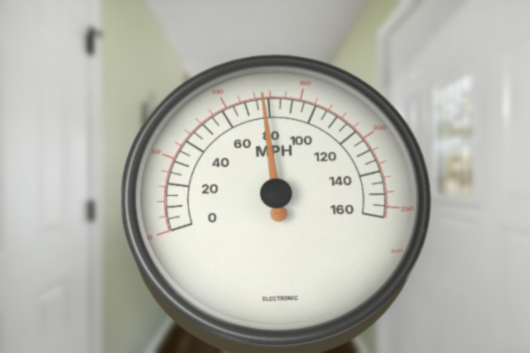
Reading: value=77.5 unit=mph
